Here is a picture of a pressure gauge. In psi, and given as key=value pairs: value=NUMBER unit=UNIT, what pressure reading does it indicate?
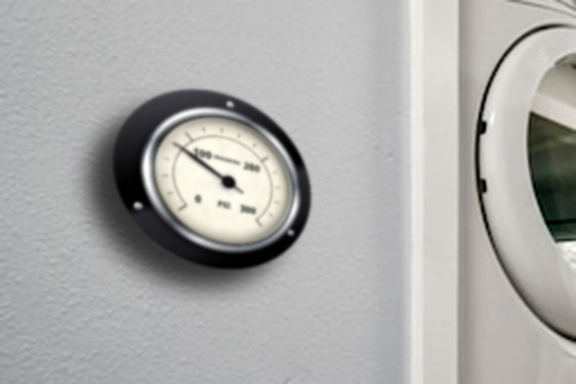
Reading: value=80 unit=psi
